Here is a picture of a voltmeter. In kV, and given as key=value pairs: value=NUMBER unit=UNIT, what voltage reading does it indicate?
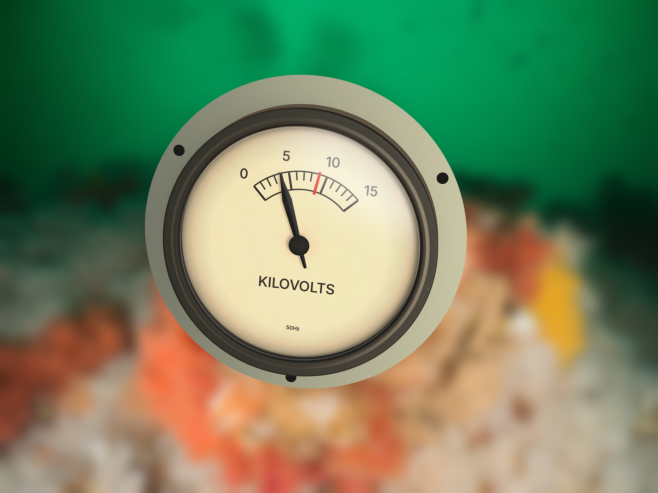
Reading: value=4 unit=kV
